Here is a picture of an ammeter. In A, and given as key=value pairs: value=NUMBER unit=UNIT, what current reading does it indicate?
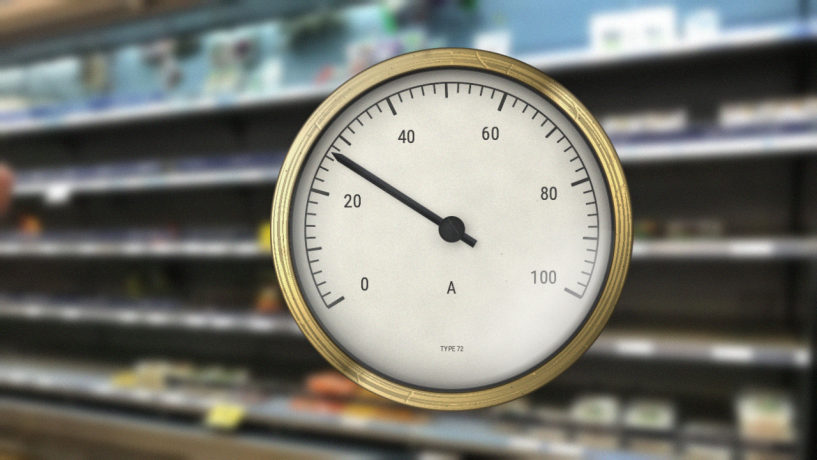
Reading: value=27 unit=A
